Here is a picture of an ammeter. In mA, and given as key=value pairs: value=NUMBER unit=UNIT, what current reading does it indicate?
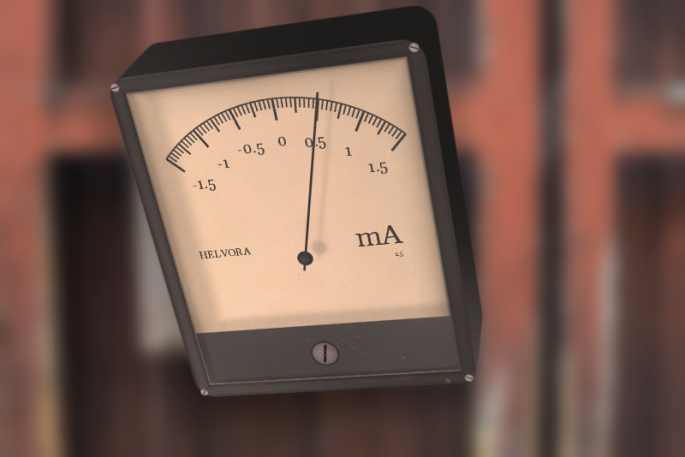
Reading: value=0.5 unit=mA
